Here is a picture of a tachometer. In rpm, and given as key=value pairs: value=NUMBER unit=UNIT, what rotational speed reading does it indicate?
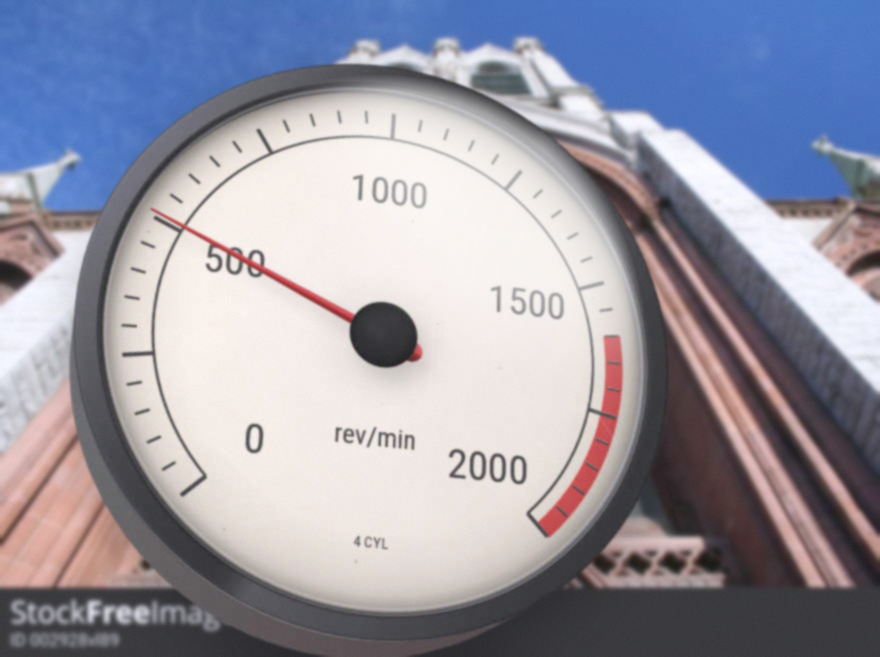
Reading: value=500 unit=rpm
